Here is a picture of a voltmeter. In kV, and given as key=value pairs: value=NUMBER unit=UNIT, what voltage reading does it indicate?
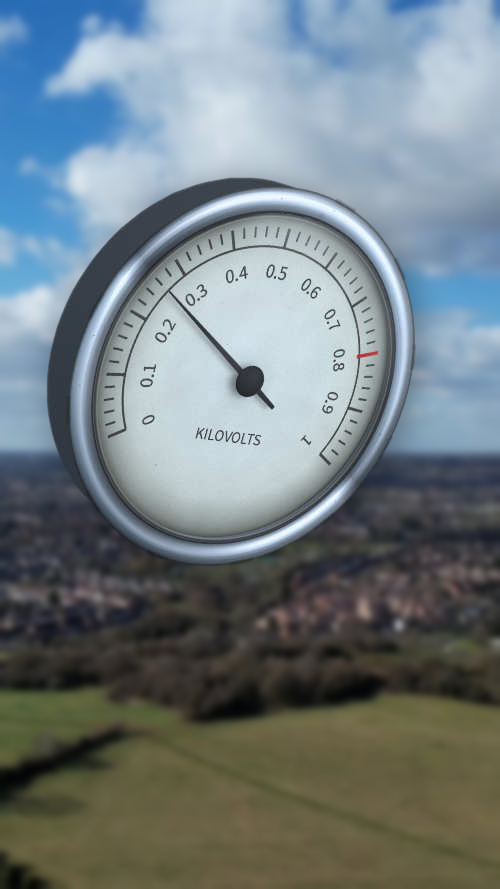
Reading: value=0.26 unit=kV
